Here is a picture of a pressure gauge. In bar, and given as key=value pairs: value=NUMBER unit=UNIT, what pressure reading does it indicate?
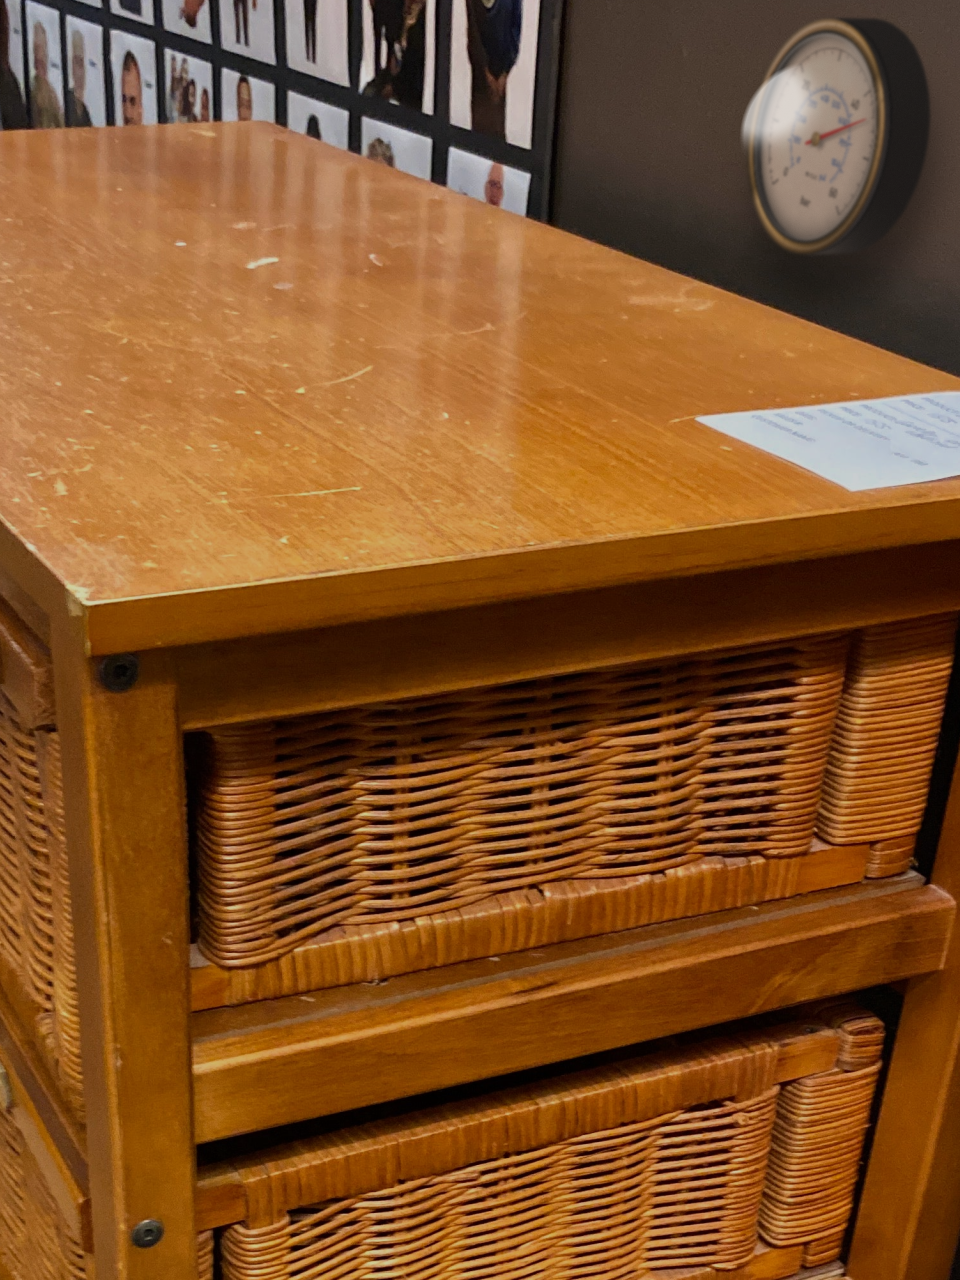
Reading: value=44 unit=bar
